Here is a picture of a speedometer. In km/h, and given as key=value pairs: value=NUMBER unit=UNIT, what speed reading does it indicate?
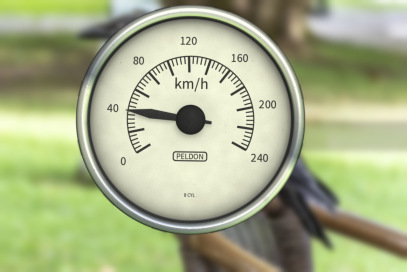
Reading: value=40 unit=km/h
